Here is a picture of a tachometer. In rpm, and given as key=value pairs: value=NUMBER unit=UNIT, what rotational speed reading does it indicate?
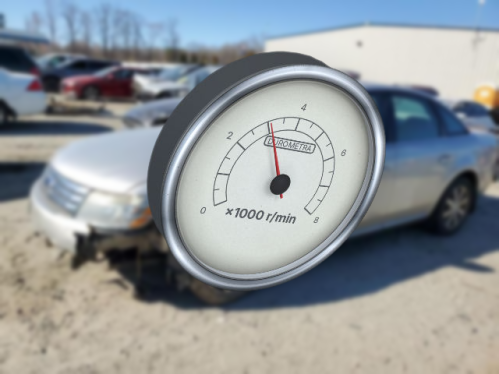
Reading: value=3000 unit=rpm
